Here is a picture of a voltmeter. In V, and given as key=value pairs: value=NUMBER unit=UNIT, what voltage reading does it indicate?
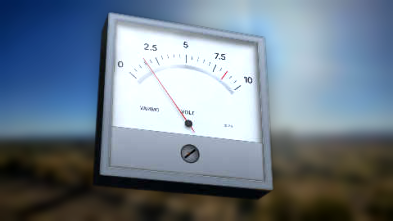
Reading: value=1.5 unit=V
